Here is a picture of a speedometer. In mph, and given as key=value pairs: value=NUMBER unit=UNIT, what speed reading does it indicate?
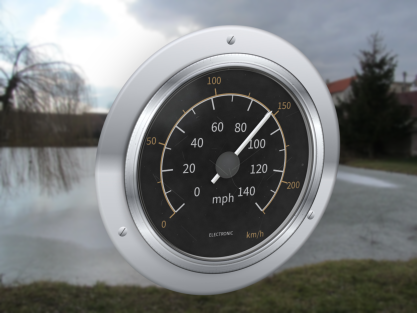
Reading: value=90 unit=mph
